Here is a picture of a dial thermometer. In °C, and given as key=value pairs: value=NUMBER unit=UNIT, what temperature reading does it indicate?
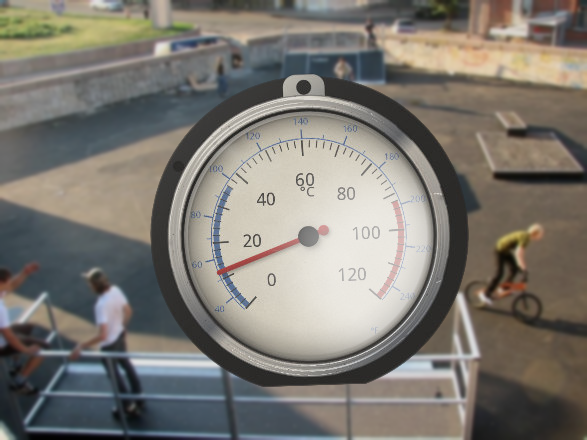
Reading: value=12 unit=°C
